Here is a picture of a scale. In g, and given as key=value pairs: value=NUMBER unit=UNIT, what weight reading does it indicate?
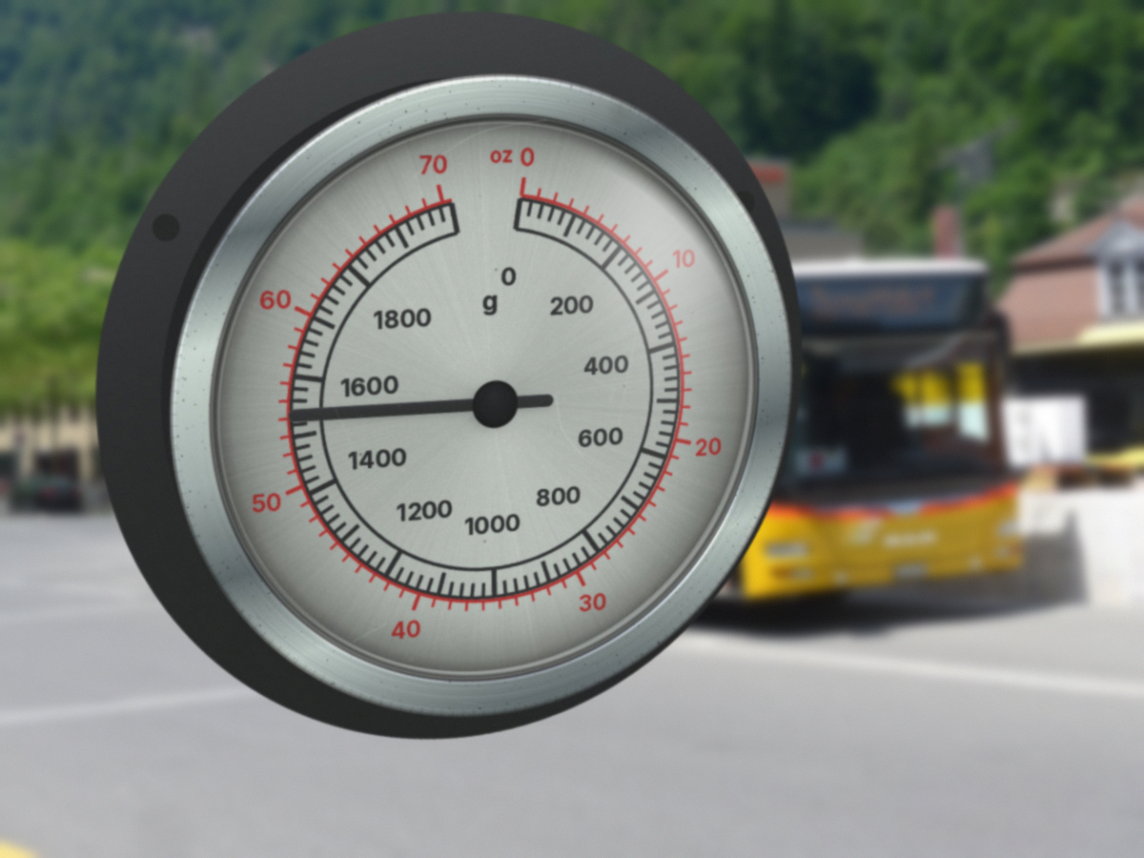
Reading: value=1540 unit=g
